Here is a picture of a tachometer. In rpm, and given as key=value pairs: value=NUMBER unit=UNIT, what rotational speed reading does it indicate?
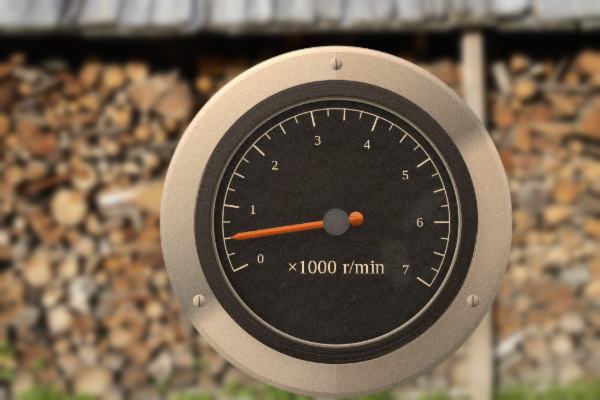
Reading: value=500 unit=rpm
